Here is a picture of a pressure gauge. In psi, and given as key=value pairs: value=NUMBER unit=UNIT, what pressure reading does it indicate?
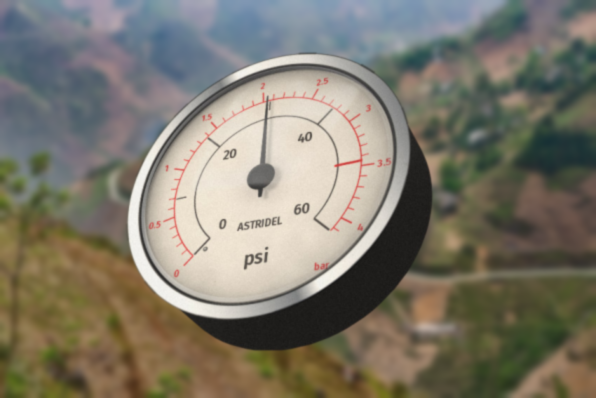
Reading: value=30 unit=psi
